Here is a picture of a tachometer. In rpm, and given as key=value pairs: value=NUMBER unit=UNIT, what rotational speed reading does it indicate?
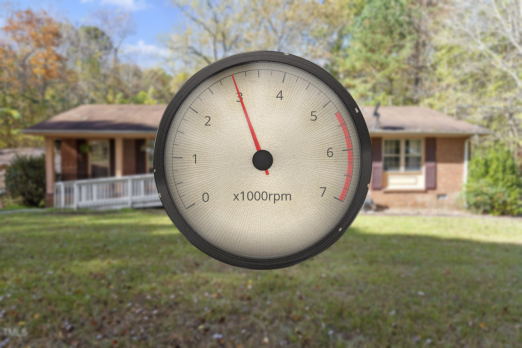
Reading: value=3000 unit=rpm
